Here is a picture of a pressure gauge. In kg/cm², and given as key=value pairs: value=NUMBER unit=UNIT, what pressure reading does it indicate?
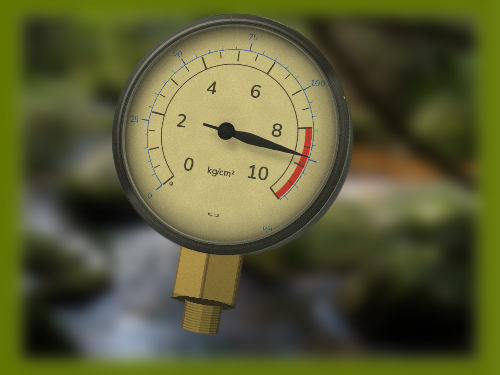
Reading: value=8.75 unit=kg/cm²
